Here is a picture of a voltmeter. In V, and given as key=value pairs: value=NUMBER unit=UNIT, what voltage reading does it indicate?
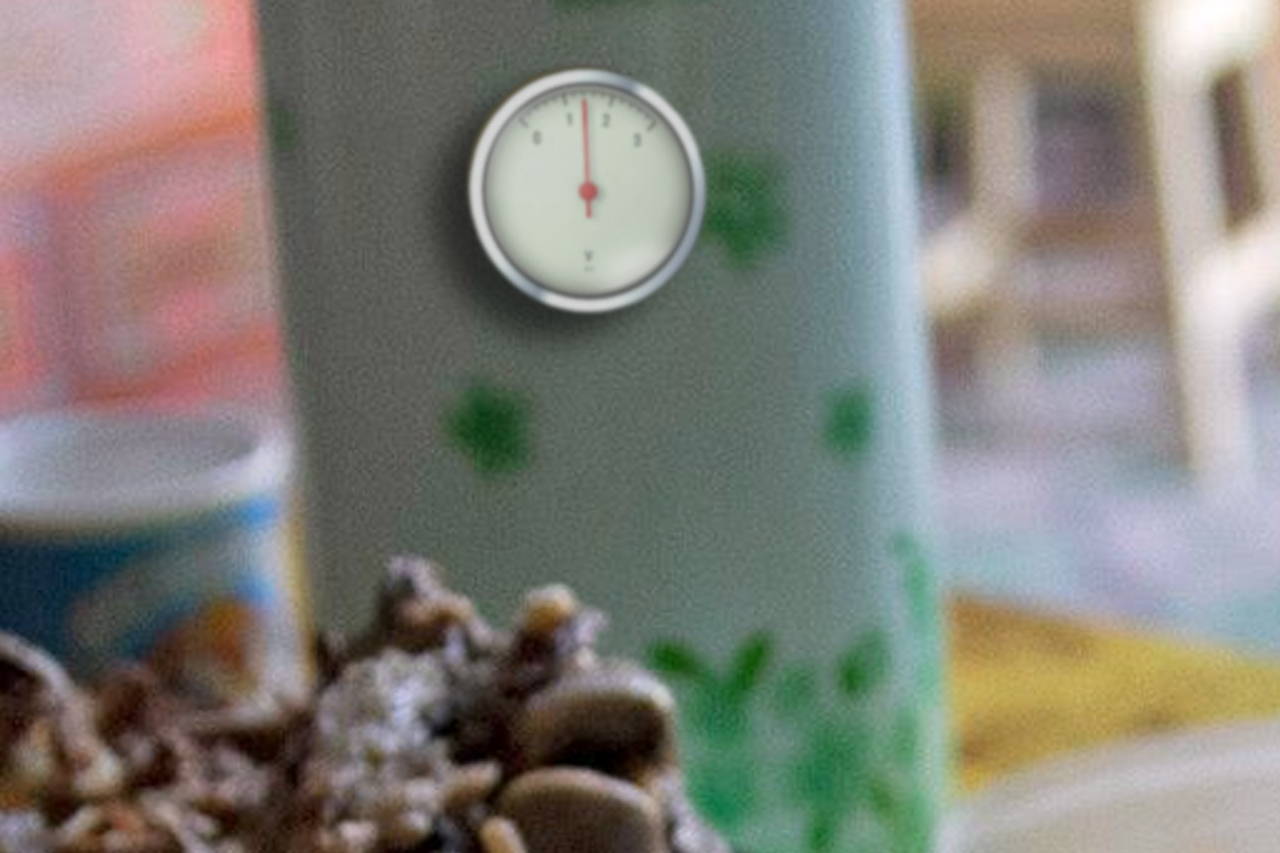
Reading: value=1.4 unit=V
